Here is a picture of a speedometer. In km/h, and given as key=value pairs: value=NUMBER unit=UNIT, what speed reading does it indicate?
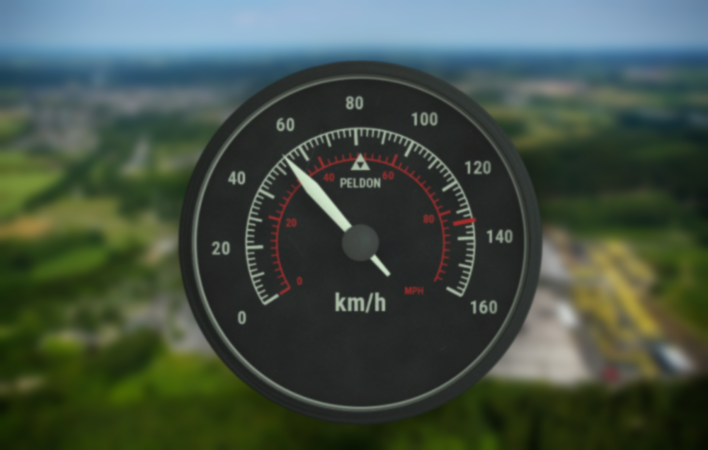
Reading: value=54 unit=km/h
